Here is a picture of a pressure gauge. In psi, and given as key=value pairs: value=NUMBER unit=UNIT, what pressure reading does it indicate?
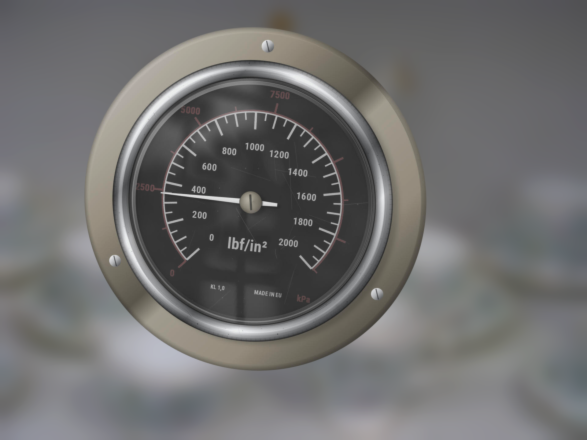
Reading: value=350 unit=psi
